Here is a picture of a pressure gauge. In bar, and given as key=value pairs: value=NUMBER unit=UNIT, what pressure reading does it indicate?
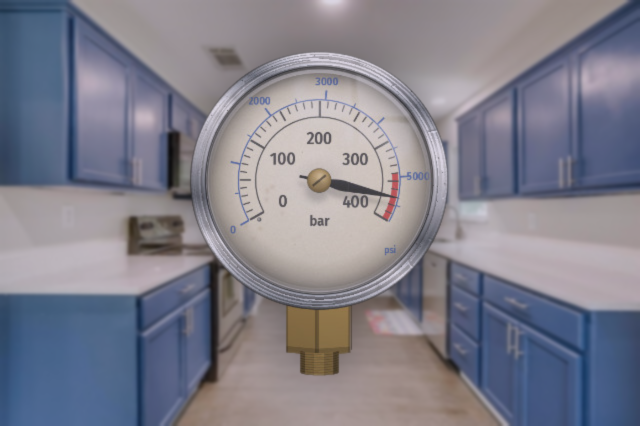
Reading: value=370 unit=bar
